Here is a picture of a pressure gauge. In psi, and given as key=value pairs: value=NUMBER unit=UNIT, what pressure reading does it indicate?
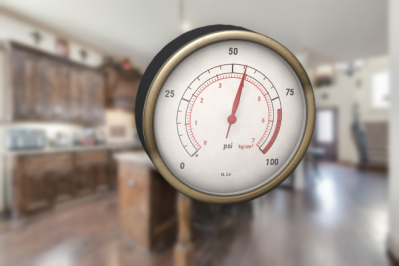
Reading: value=55 unit=psi
